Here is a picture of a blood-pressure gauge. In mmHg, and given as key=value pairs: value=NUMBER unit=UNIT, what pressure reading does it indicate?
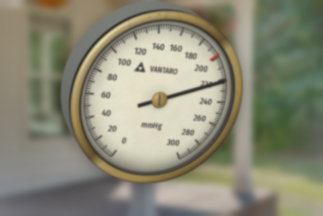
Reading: value=220 unit=mmHg
